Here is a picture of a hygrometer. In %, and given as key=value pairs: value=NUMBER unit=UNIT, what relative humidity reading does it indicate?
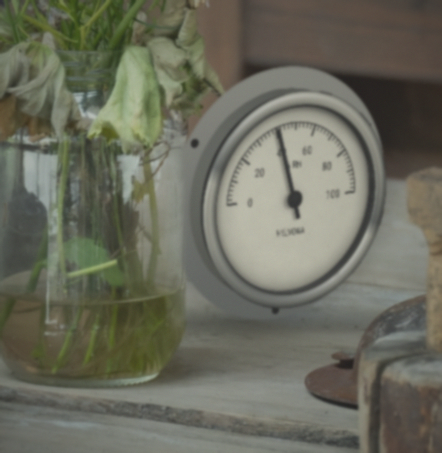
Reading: value=40 unit=%
